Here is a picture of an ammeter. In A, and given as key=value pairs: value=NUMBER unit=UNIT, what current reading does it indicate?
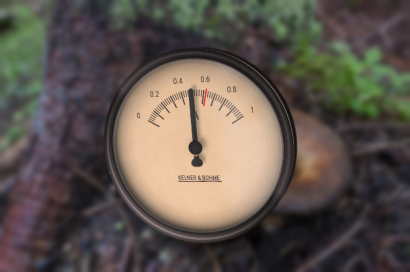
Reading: value=0.5 unit=A
